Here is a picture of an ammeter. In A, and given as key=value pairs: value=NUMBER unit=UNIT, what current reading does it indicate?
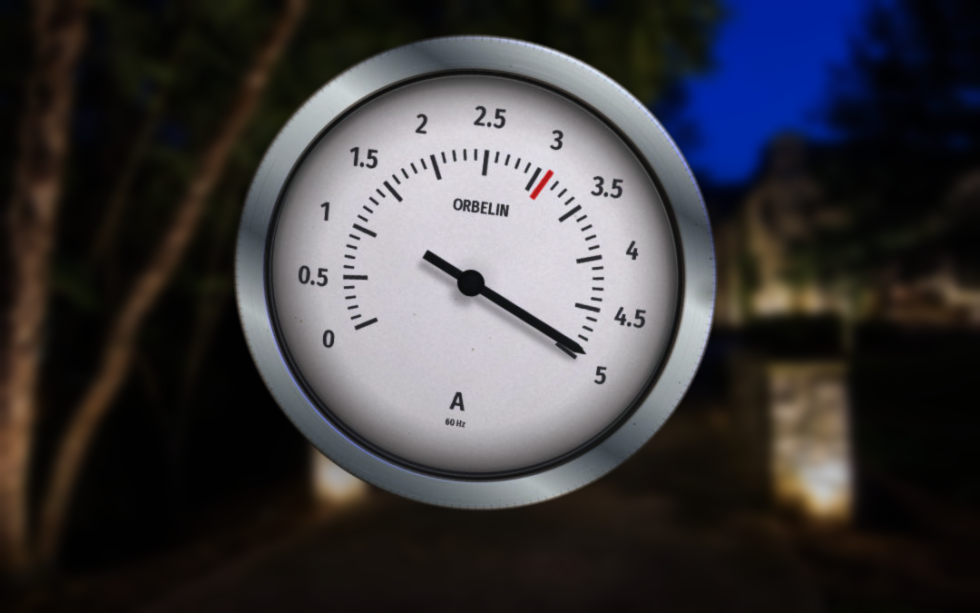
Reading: value=4.9 unit=A
